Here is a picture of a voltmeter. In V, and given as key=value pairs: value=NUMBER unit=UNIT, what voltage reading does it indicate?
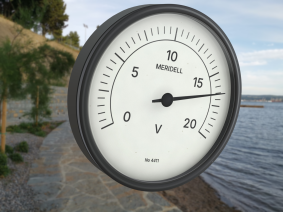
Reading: value=16.5 unit=V
